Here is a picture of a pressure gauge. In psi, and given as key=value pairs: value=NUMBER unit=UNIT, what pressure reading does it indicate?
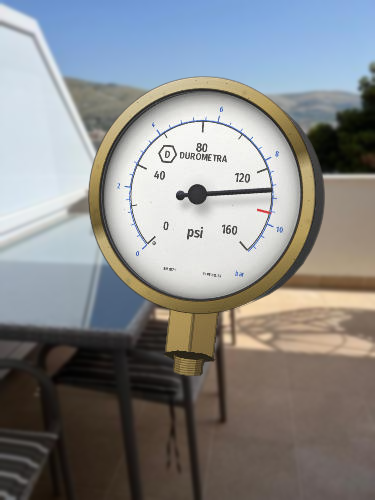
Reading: value=130 unit=psi
